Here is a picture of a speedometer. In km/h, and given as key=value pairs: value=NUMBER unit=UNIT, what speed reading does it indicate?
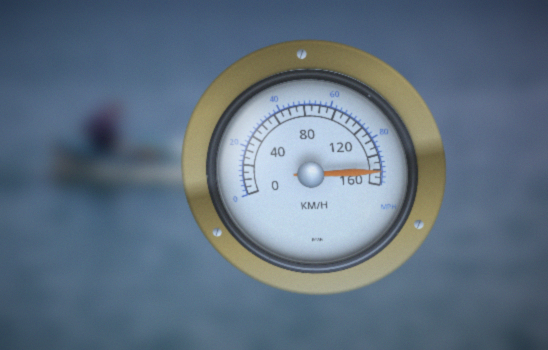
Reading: value=150 unit=km/h
